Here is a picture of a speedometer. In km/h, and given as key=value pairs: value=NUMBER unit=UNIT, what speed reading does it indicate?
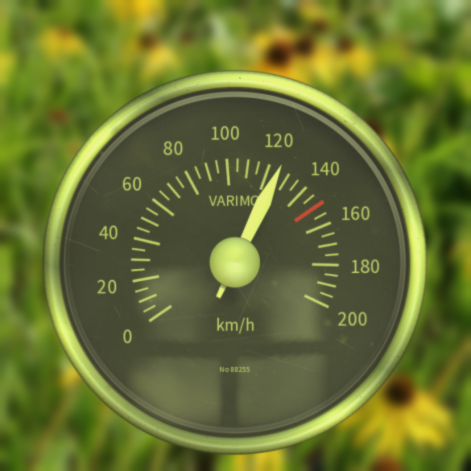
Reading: value=125 unit=km/h
